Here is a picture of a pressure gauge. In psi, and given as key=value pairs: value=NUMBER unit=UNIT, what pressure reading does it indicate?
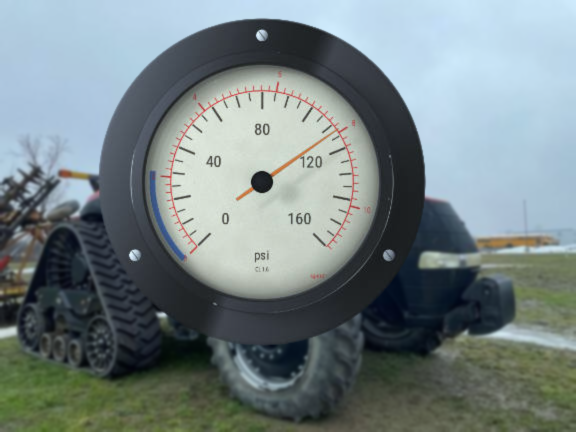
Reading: value=112.5 unit=psi
